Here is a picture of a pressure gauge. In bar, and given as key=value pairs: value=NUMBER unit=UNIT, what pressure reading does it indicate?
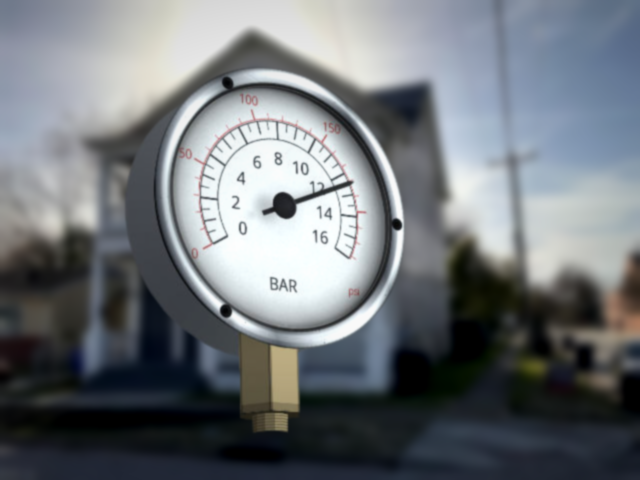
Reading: value=12.5 unit=bar
